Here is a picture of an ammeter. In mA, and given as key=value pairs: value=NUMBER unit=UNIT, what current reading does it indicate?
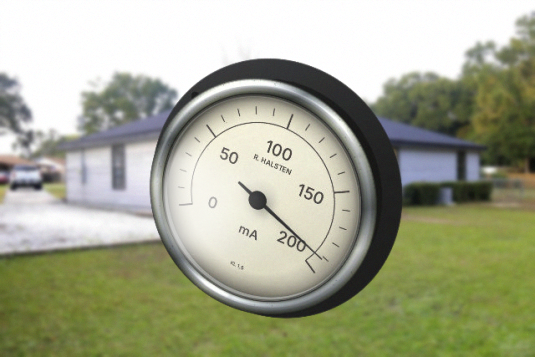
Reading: value=190 unit=mA
